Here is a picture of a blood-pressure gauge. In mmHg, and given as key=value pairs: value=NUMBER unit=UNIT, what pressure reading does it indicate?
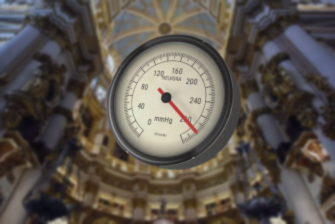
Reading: value=280 unit=mmHg
